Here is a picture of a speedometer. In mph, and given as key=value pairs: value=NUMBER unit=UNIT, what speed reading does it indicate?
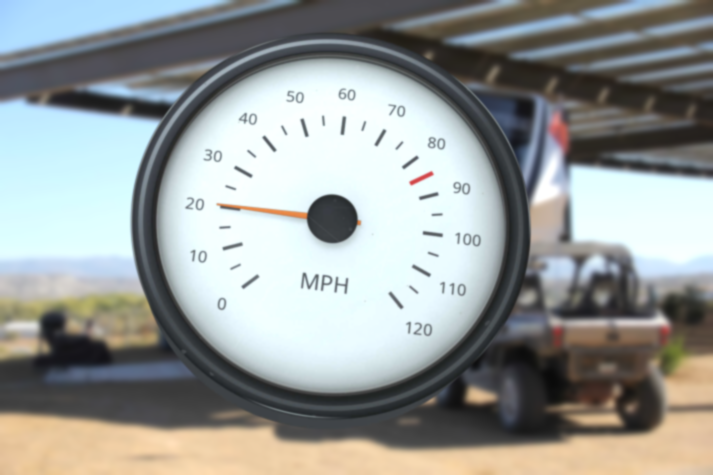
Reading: value=20 unit=mph
